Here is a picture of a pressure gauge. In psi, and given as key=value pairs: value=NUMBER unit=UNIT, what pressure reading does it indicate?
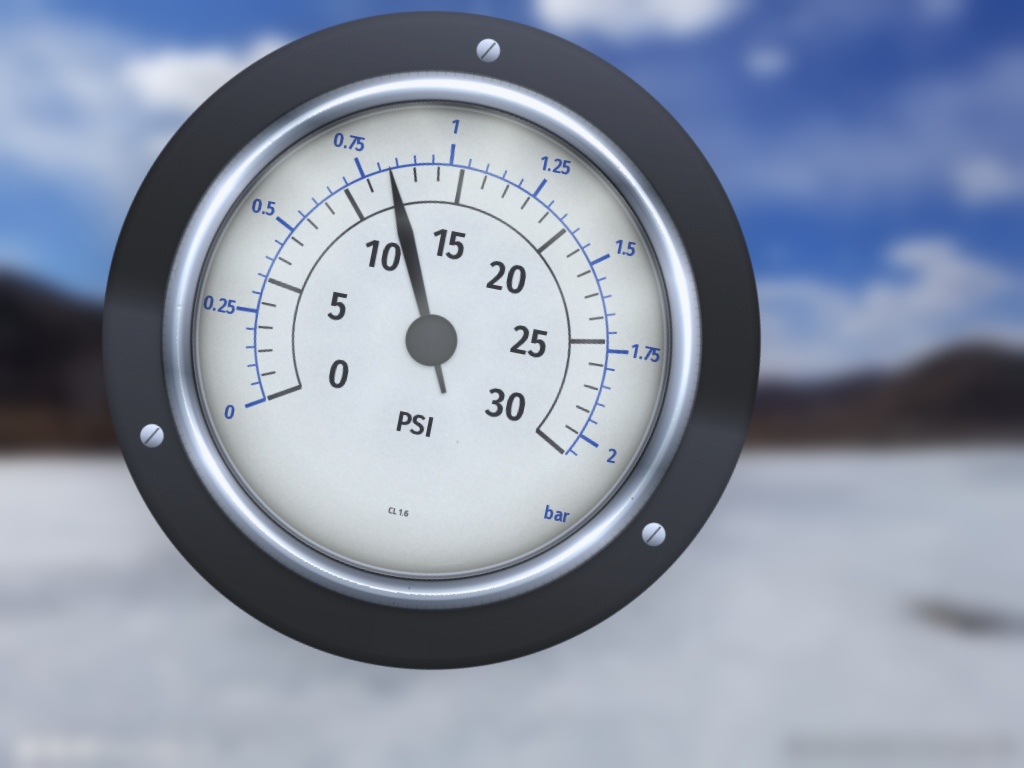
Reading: value=12 unit=psi
